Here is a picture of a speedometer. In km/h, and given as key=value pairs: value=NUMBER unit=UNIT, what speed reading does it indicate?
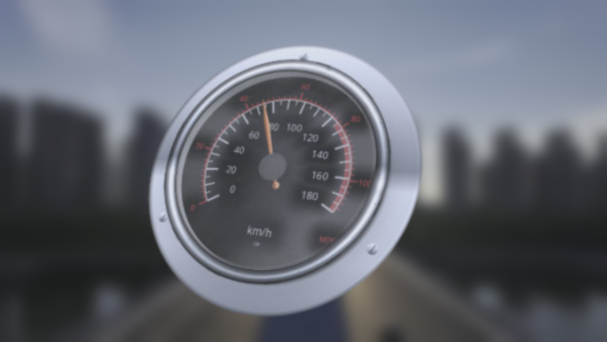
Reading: value=75 unit=km/h
